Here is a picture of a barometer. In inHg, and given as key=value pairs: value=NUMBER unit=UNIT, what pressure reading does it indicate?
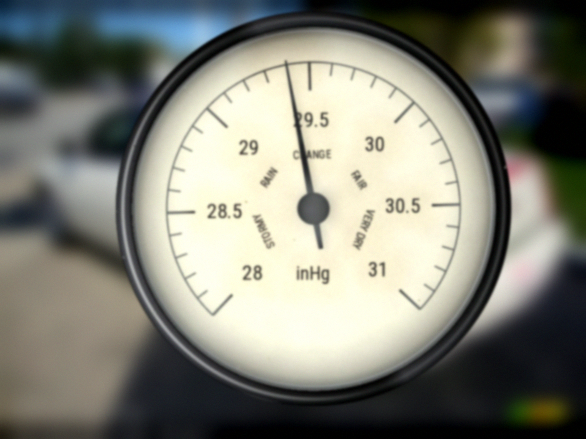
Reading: value=29.4 unit=inHg
